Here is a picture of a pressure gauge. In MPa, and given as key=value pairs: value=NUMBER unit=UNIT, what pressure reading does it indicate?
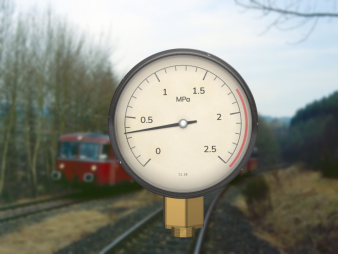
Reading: value=0.35 unit=MPa
